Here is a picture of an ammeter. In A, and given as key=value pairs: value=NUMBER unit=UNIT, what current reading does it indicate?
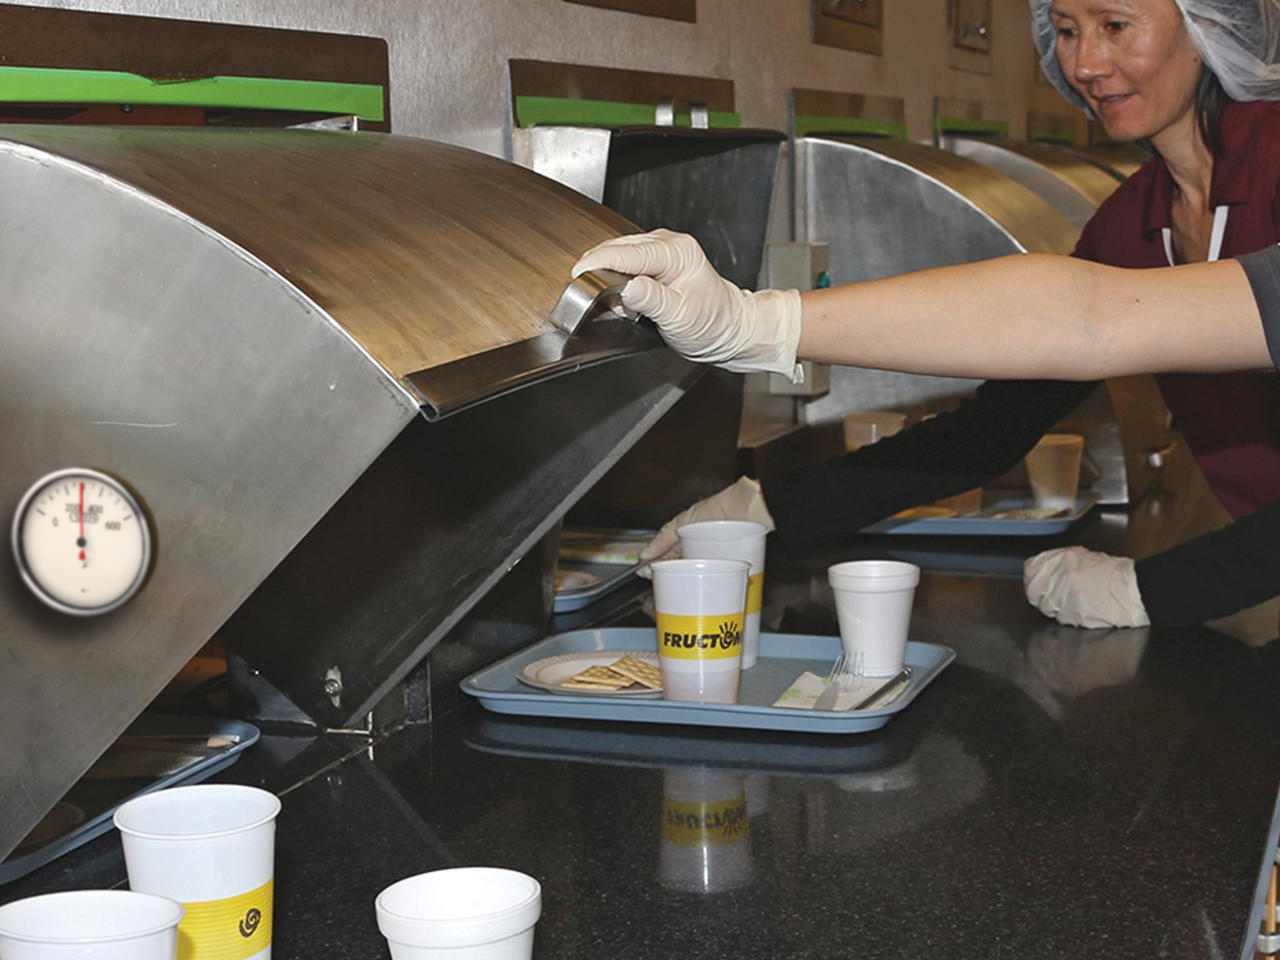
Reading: value=300 unit=A
